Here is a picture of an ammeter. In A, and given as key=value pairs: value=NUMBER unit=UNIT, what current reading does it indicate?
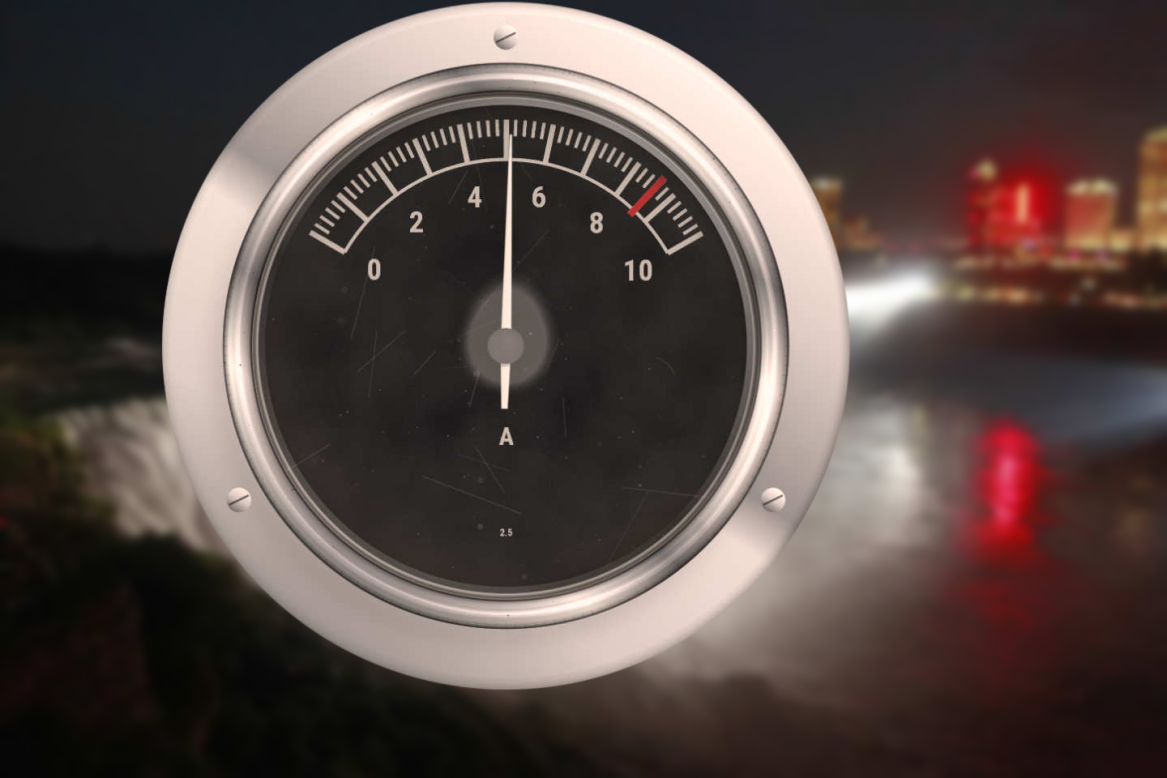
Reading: value=5.1 unit=A
